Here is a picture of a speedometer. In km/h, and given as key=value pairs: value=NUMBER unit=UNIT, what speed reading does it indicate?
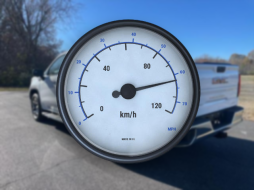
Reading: value=100 unit=km/h
